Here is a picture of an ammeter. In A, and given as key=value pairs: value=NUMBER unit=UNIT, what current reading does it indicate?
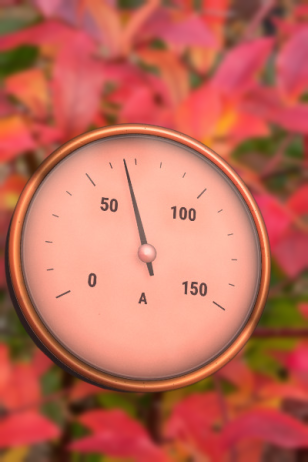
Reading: value=65 unit=A
